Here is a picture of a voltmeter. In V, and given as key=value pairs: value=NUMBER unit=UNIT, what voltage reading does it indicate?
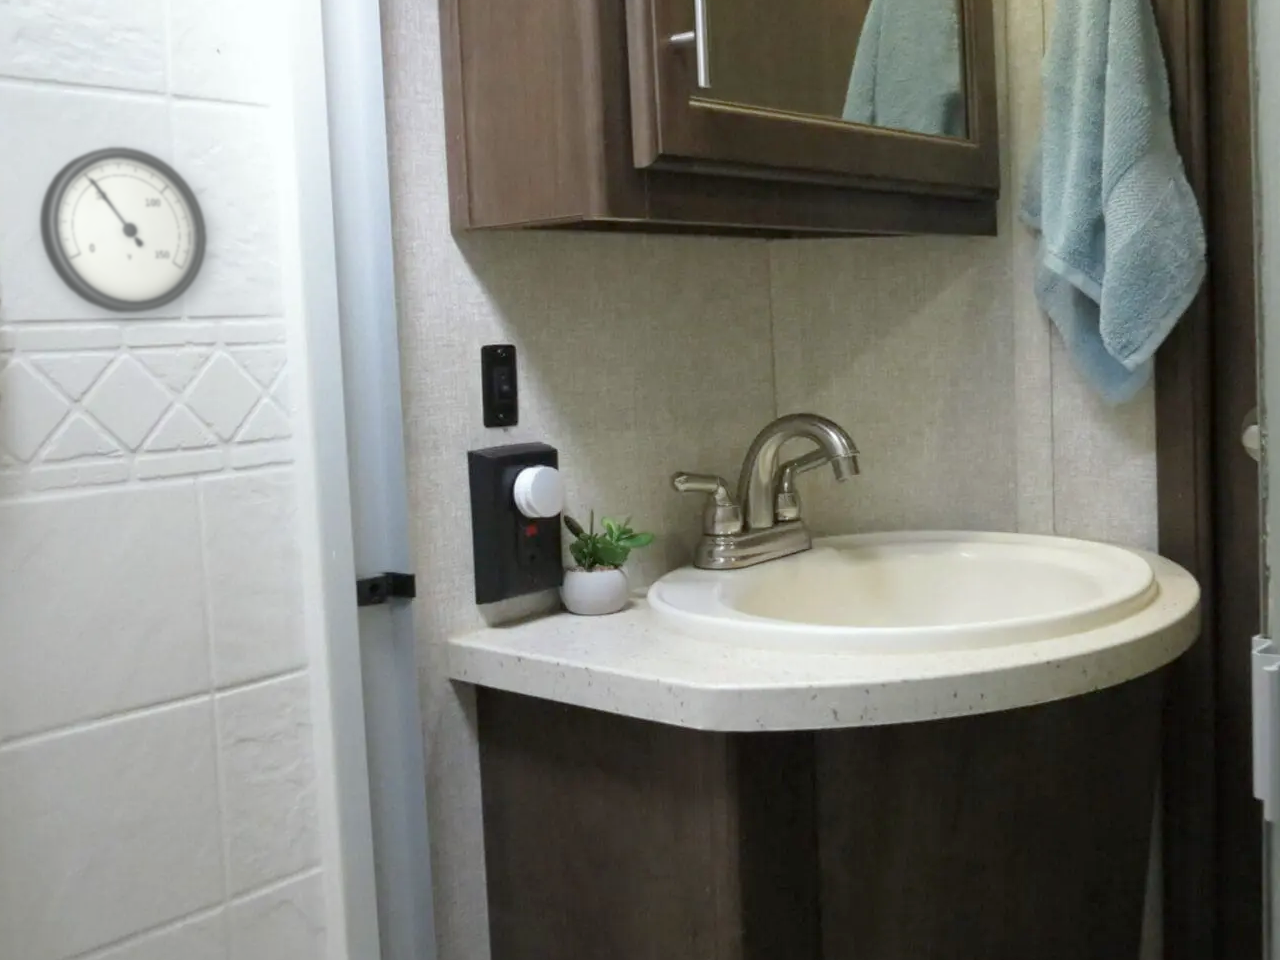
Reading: value=50 unit=V
